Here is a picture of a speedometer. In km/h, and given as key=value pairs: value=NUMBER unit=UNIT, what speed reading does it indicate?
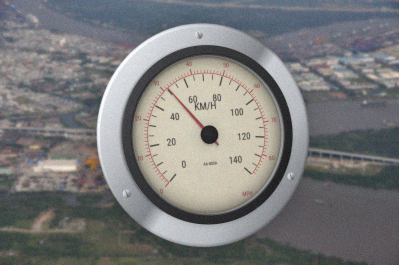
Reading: value=50 unit=km/h
